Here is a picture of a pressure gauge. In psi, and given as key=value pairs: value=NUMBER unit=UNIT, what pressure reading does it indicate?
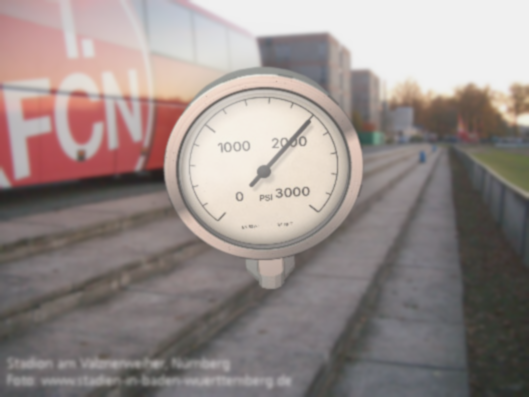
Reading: value=2000 unit=psi
